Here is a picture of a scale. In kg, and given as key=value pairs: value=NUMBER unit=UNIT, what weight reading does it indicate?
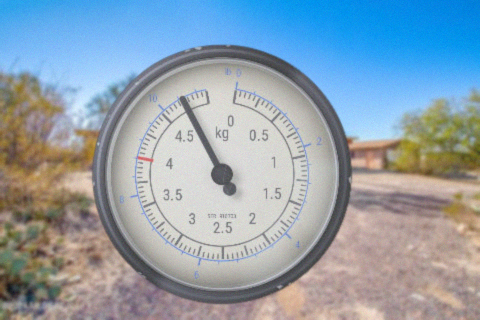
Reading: value=4.75 unit=kg
